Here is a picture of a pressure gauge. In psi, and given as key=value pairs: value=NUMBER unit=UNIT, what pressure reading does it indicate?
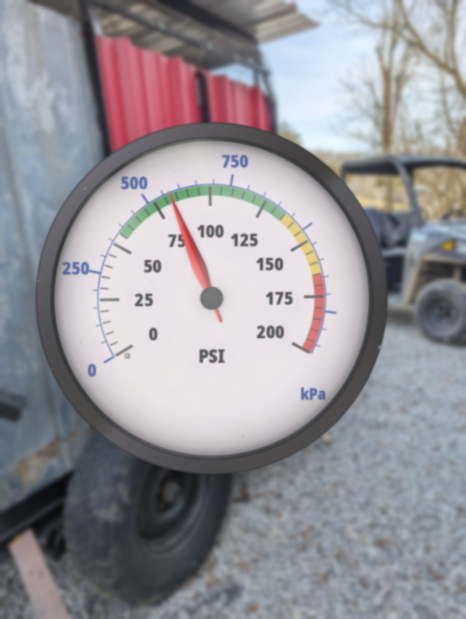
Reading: value=82.5 unit=psi
